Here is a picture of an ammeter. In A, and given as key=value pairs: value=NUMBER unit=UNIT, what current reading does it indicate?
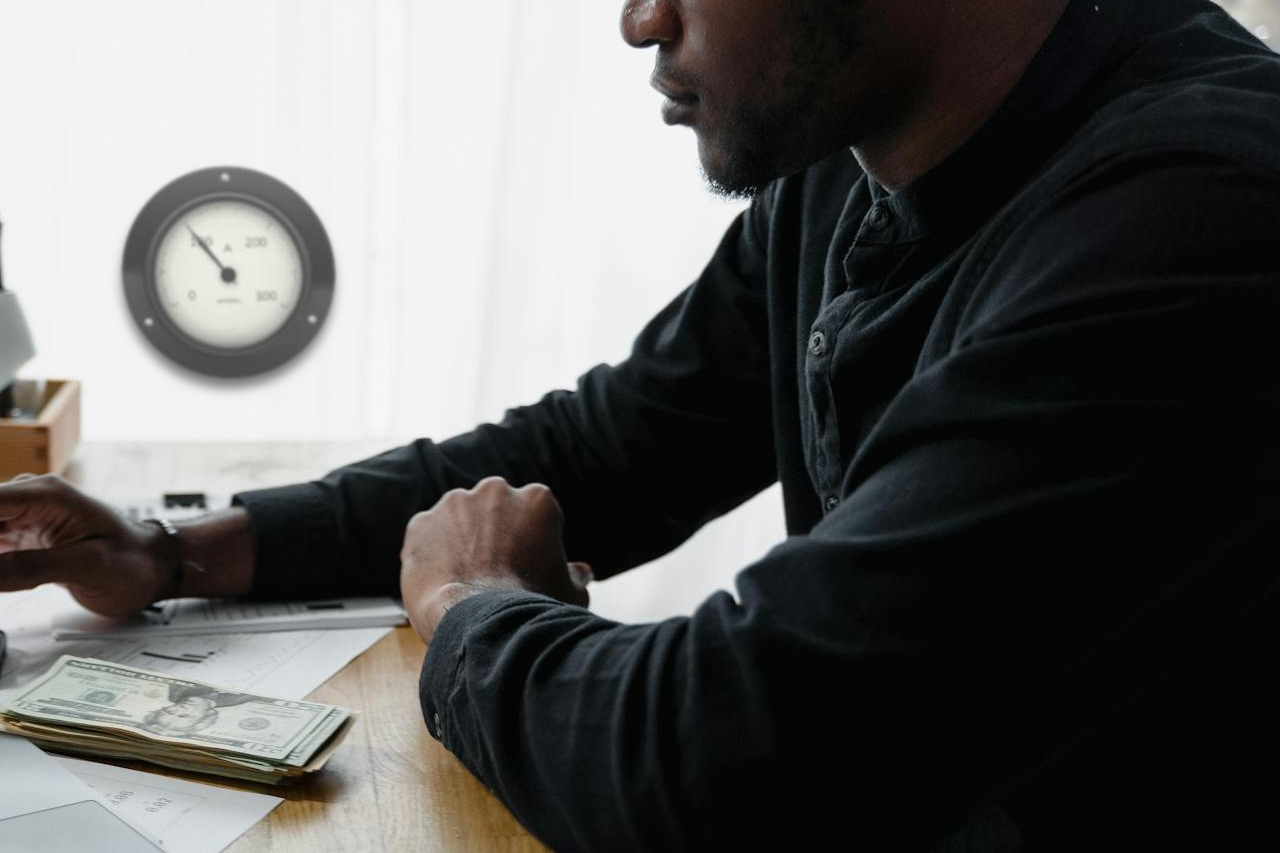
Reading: value=100 unit=A
